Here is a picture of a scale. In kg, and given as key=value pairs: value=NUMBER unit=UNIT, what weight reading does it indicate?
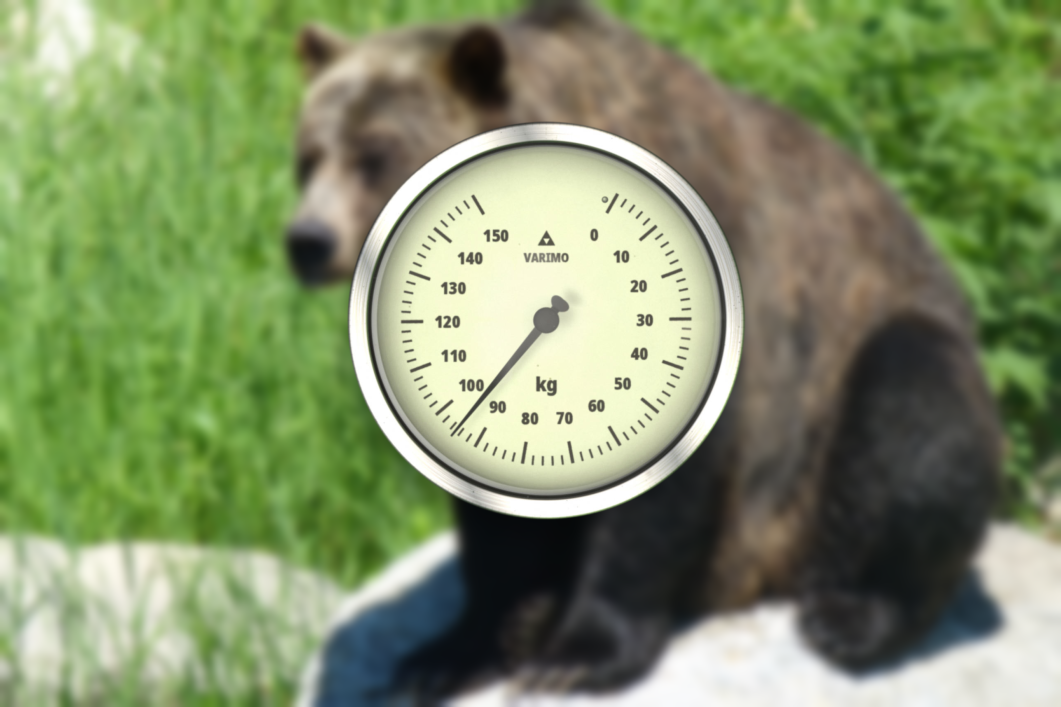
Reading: value=95 unit=kg
